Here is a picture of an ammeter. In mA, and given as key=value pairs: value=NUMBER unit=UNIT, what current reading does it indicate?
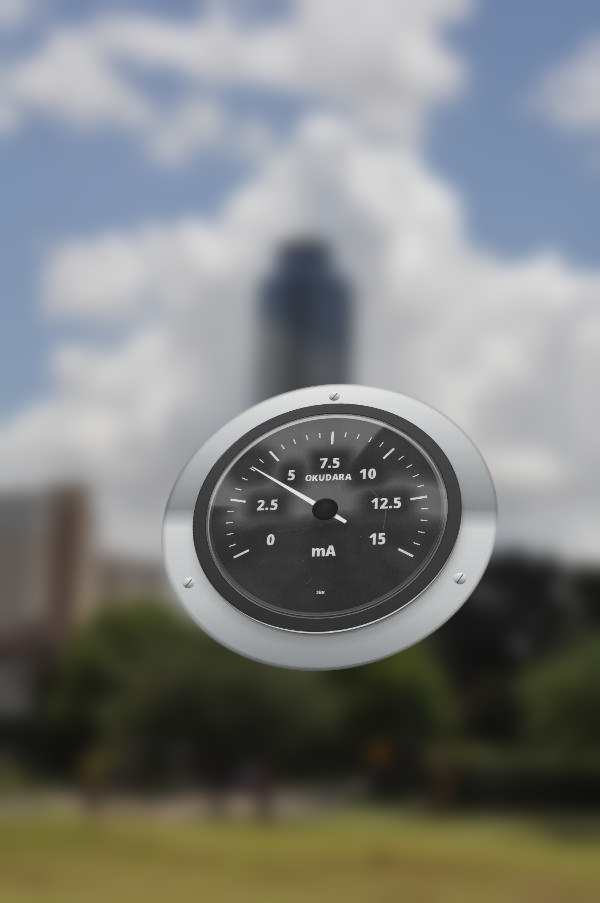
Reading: value=4 unit=mA
